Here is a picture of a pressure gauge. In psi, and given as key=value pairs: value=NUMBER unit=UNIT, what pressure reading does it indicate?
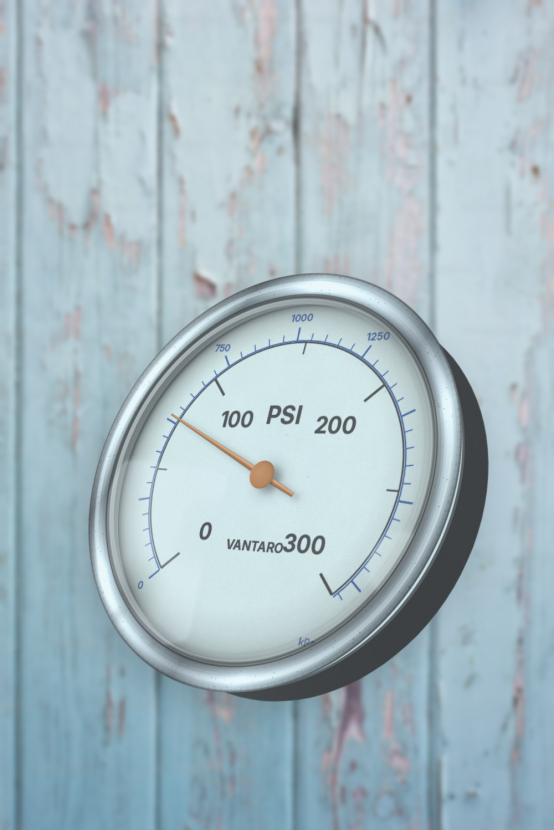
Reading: value=75 unit=psi
